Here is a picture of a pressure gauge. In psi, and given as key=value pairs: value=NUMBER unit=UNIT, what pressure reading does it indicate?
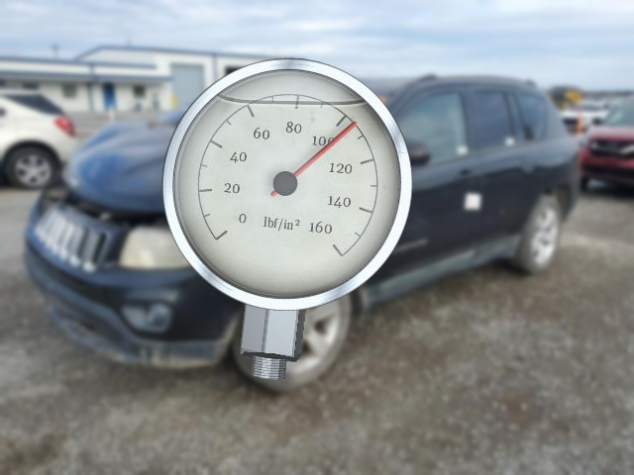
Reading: value=105 unit=psi
